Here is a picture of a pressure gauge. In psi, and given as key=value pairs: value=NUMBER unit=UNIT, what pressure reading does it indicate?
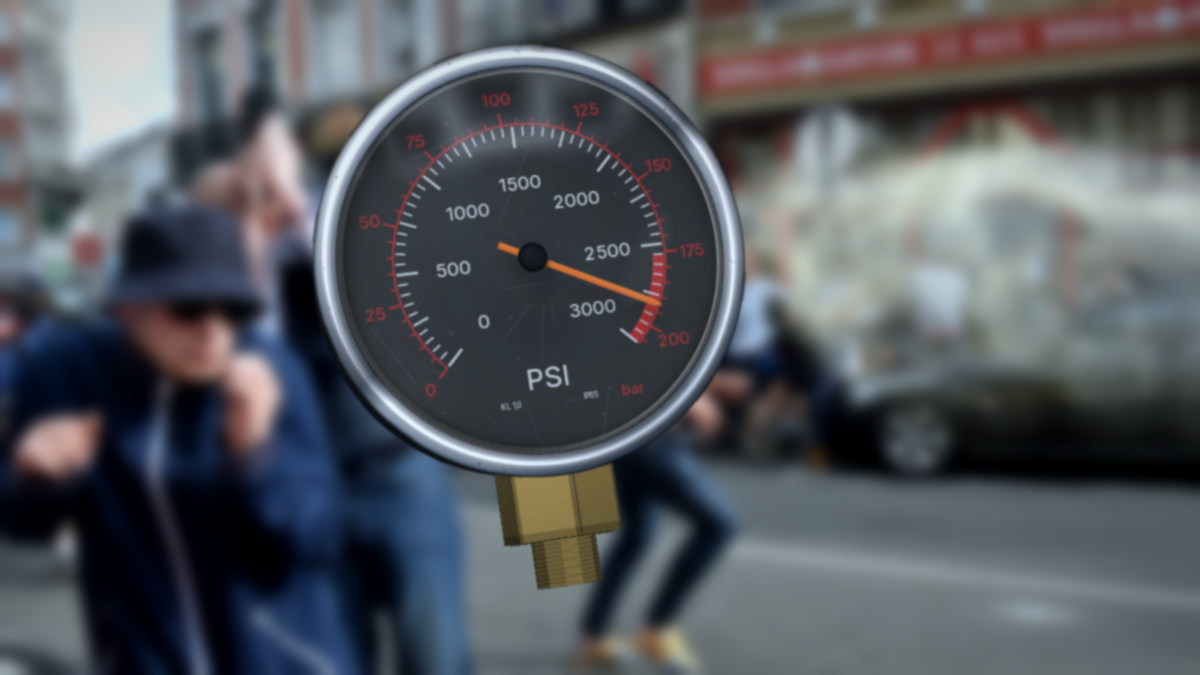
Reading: value=2800 unit=psi
